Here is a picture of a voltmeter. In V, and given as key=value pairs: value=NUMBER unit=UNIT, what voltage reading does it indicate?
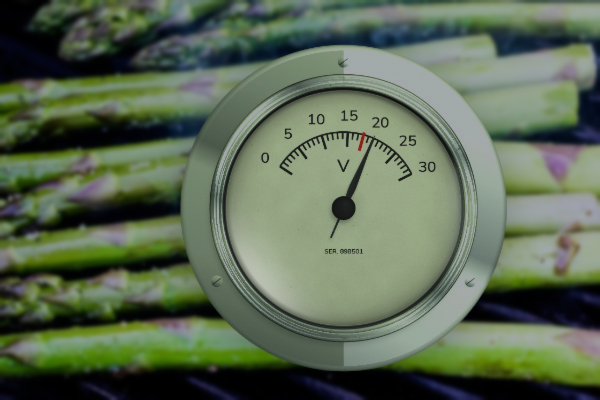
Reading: value=20 unit=V
